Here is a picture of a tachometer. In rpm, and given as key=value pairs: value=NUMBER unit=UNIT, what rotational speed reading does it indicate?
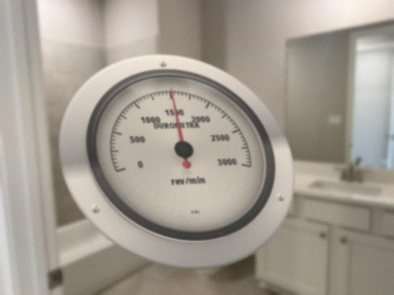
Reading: value=1500 unit=rpm
